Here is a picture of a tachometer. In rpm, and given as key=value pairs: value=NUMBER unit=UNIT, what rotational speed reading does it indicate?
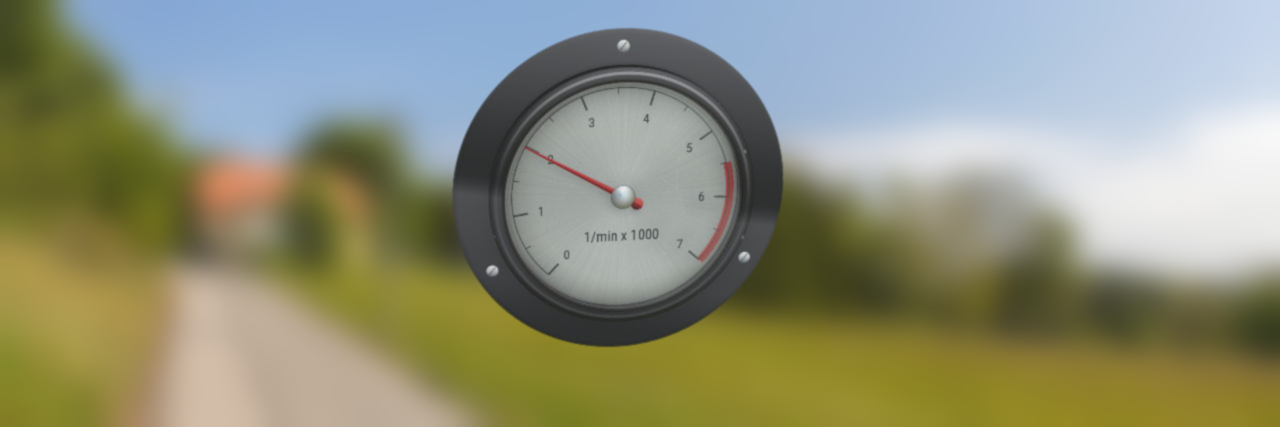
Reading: value=2000 unit=rpm
